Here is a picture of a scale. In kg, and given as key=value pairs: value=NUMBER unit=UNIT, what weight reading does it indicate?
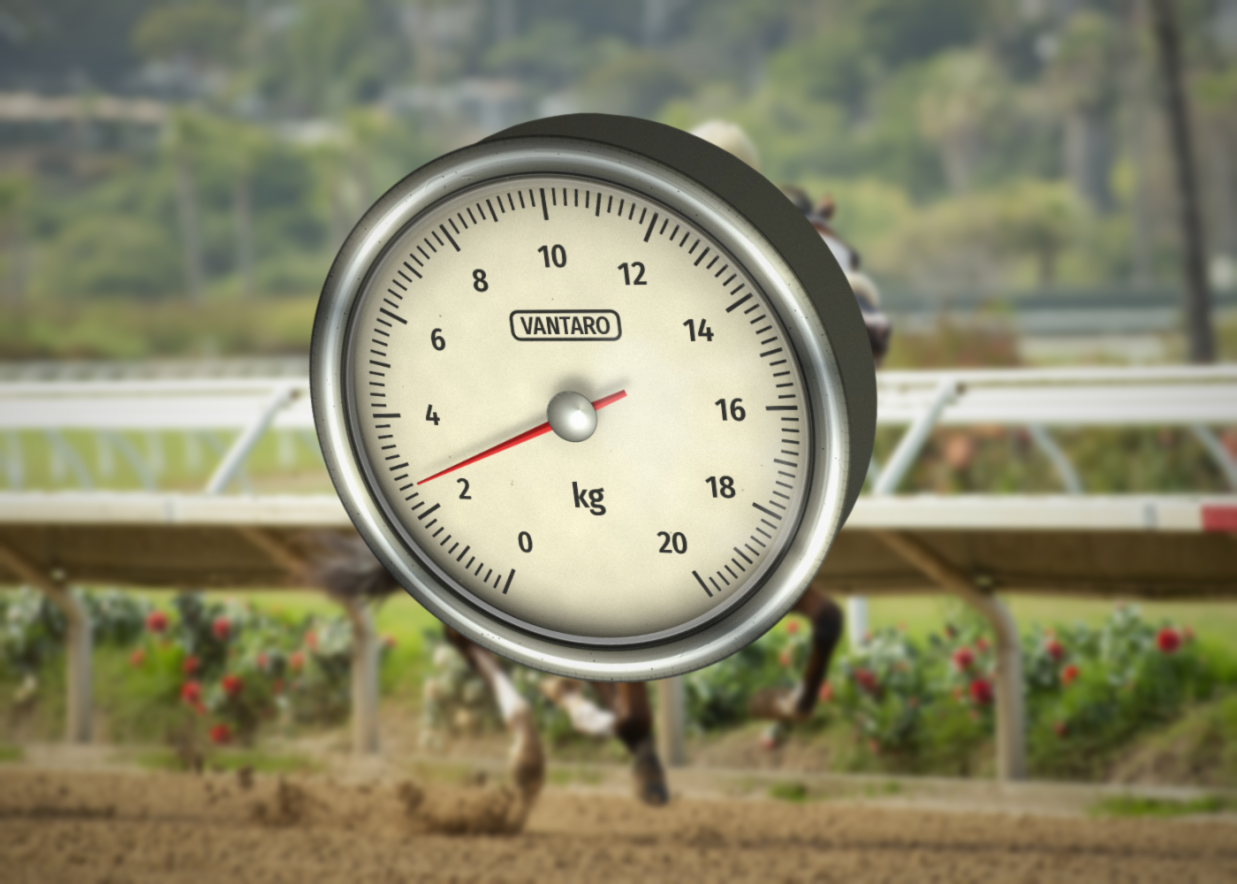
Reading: value=2.6 unit=kg
